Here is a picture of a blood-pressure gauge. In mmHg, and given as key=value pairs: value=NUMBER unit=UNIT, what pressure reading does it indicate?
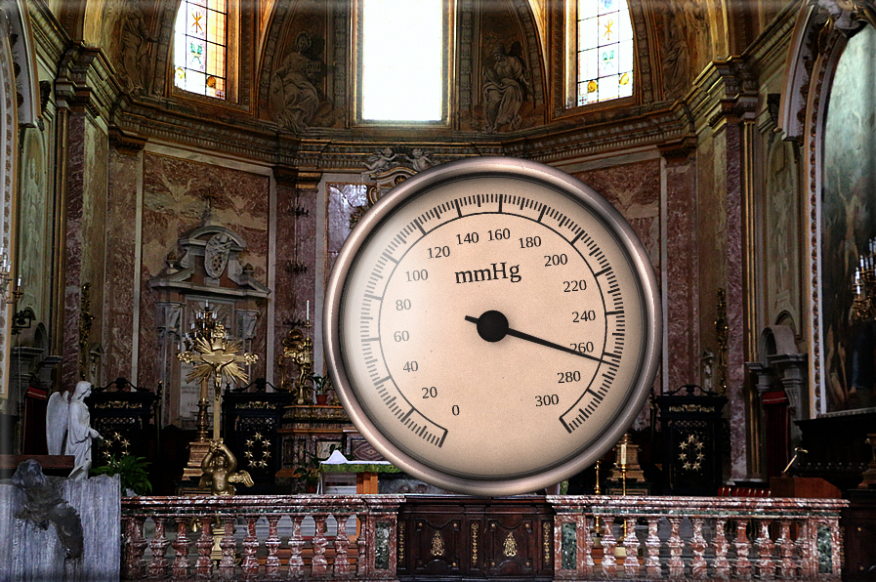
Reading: value=264 unit=mmHg
